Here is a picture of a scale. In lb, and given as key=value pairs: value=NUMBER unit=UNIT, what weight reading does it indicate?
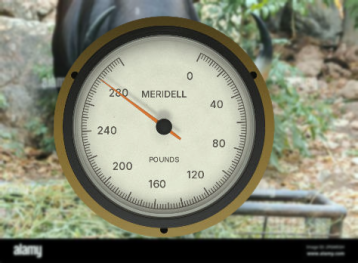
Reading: value=280 unit=lb
